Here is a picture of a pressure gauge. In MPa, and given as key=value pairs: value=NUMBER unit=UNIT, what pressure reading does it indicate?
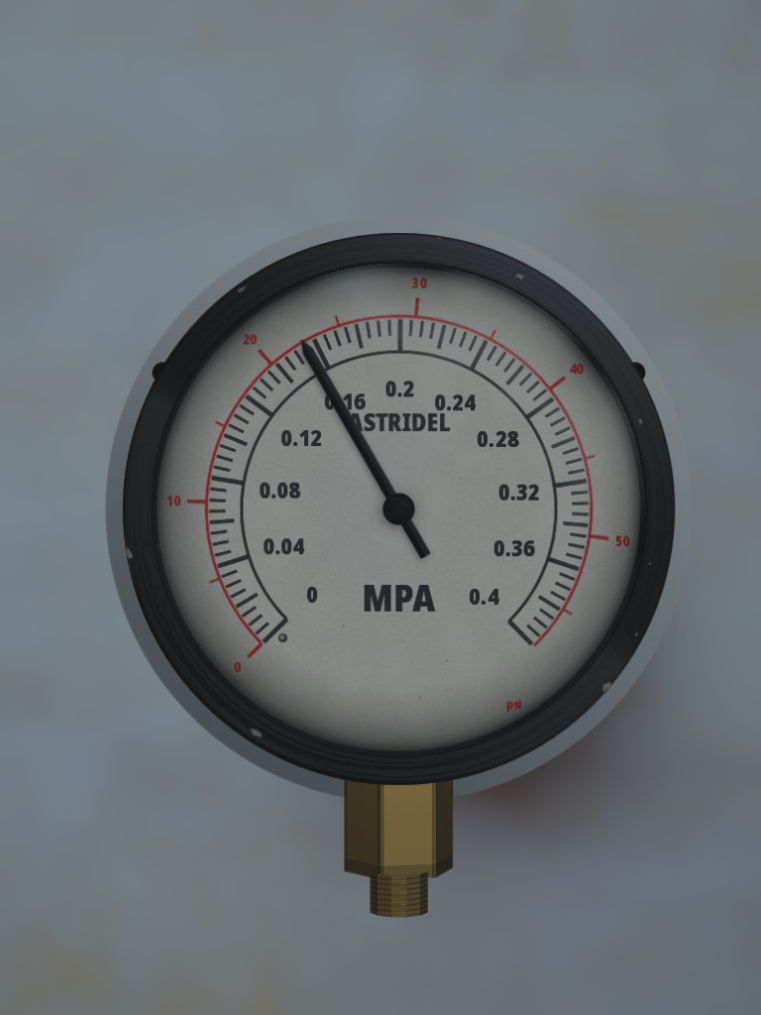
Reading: value=0.155 unit=MPa
